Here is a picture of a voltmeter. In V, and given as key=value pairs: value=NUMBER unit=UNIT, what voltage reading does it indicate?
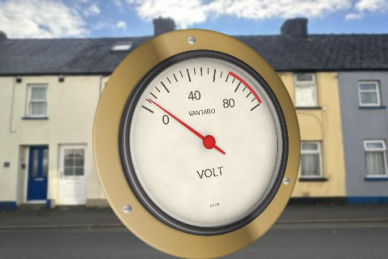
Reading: value=5 unit=V
